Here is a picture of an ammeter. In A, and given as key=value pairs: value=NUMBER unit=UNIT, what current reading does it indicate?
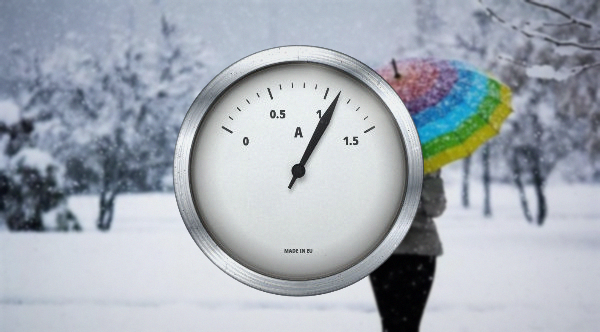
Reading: value=1.1 unit=A
